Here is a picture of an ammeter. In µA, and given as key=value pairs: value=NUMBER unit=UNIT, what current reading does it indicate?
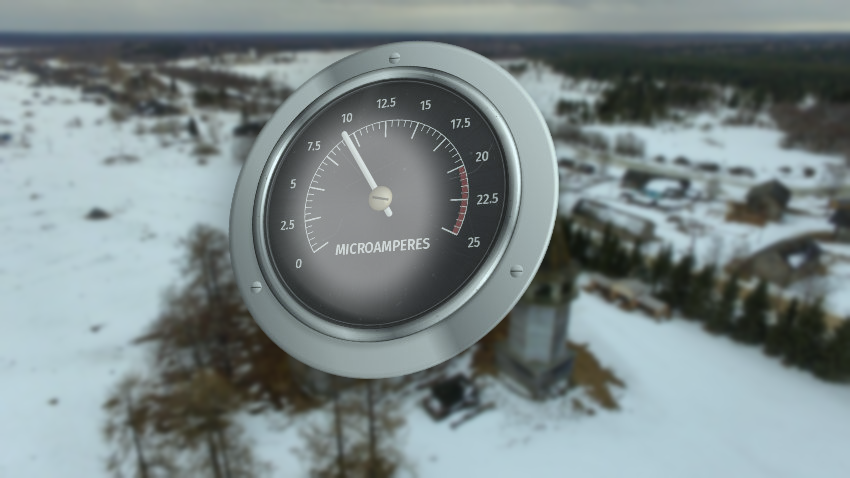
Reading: value=9.5 unit=µA
